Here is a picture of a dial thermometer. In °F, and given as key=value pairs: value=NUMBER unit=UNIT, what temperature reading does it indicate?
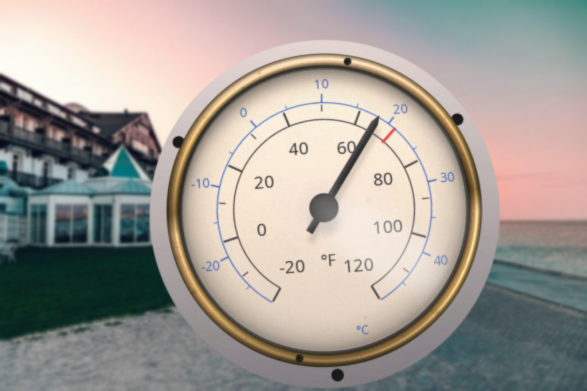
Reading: value=65 unit=°F
